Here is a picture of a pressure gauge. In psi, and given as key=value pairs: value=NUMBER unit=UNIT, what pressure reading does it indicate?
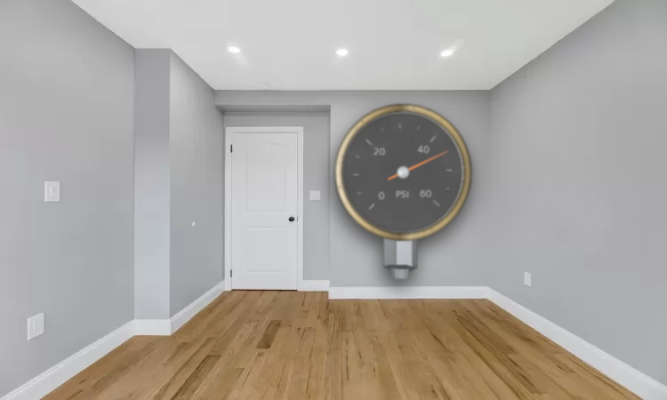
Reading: value=45 unit=psi
